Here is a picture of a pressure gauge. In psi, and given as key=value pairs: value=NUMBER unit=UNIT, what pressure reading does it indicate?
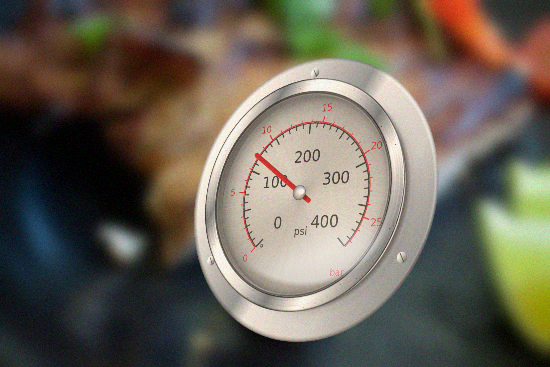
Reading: value=120 unit=psi
